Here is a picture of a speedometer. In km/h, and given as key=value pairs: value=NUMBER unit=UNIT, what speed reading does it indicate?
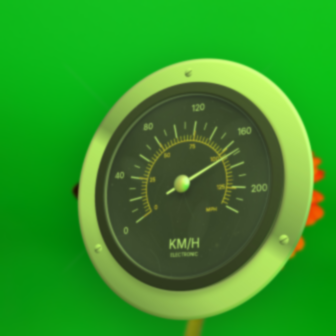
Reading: value=170 unit=km/h
